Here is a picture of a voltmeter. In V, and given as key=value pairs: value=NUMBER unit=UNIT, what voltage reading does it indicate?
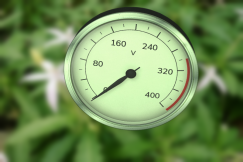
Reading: value=0 unit=V
